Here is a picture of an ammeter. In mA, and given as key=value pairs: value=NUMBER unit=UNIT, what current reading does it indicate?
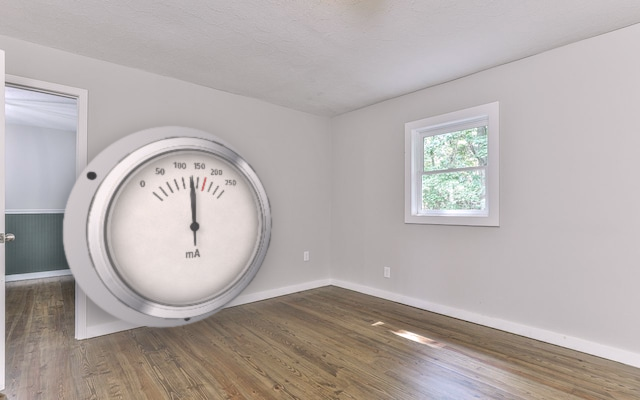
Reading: value=125 unit=mA
